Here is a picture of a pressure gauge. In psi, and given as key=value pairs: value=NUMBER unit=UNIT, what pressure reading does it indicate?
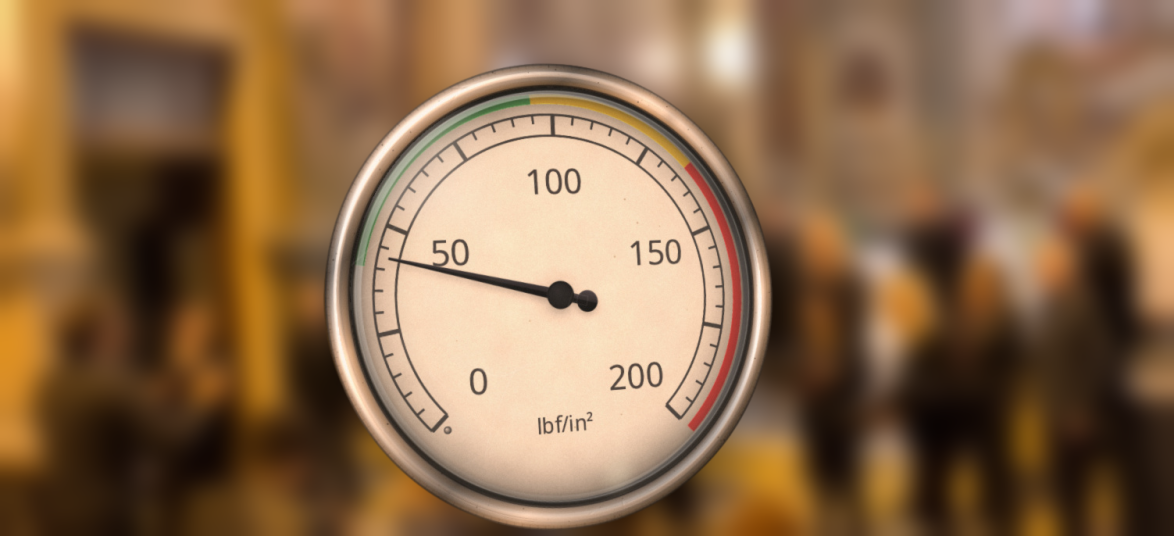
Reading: value=42.5 unit=psi
